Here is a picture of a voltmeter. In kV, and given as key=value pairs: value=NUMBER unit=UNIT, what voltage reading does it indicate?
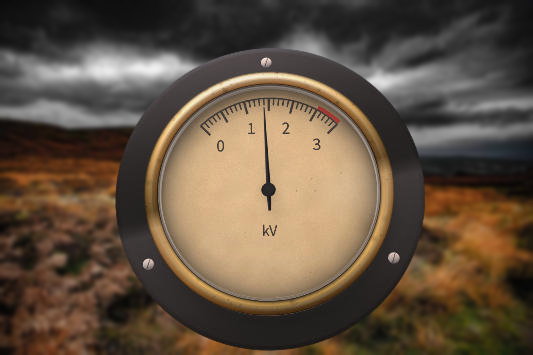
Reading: value=1.4 unit=kV
